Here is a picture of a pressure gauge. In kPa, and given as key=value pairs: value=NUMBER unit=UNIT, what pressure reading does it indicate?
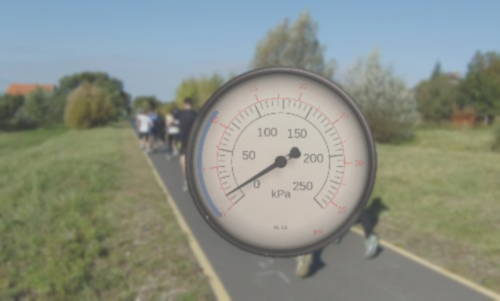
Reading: value=10 unit=kPa
